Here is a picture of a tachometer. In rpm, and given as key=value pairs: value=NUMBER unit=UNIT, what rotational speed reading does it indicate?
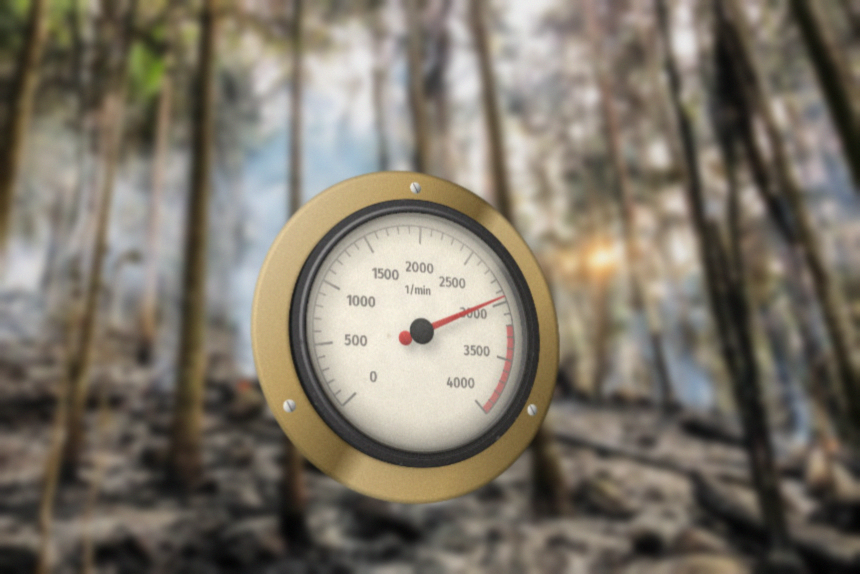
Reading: value=2950 unit=rpm
